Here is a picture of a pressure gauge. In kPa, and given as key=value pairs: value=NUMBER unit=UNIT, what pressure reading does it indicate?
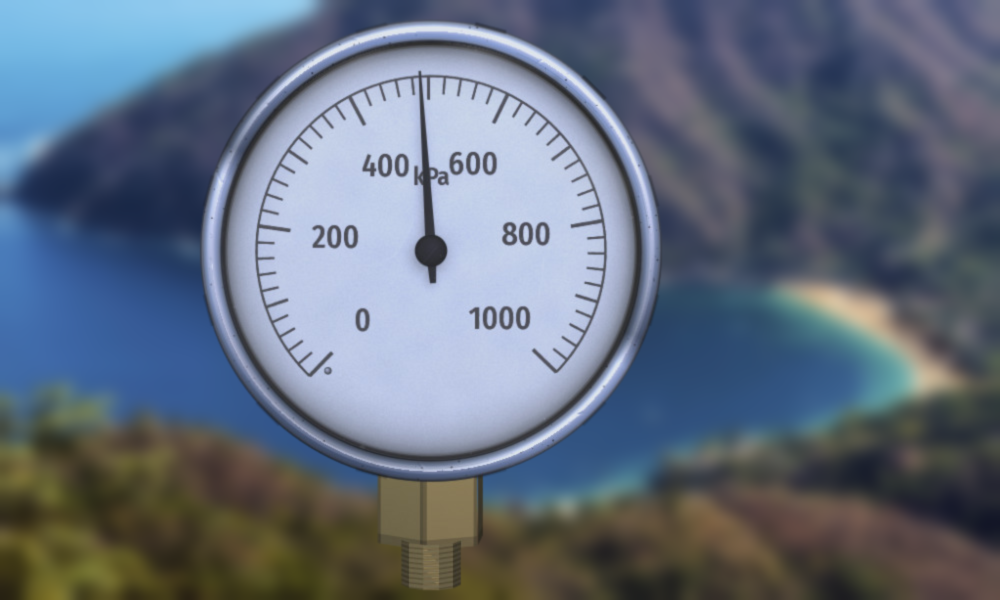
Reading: value=490 unit=kPa
